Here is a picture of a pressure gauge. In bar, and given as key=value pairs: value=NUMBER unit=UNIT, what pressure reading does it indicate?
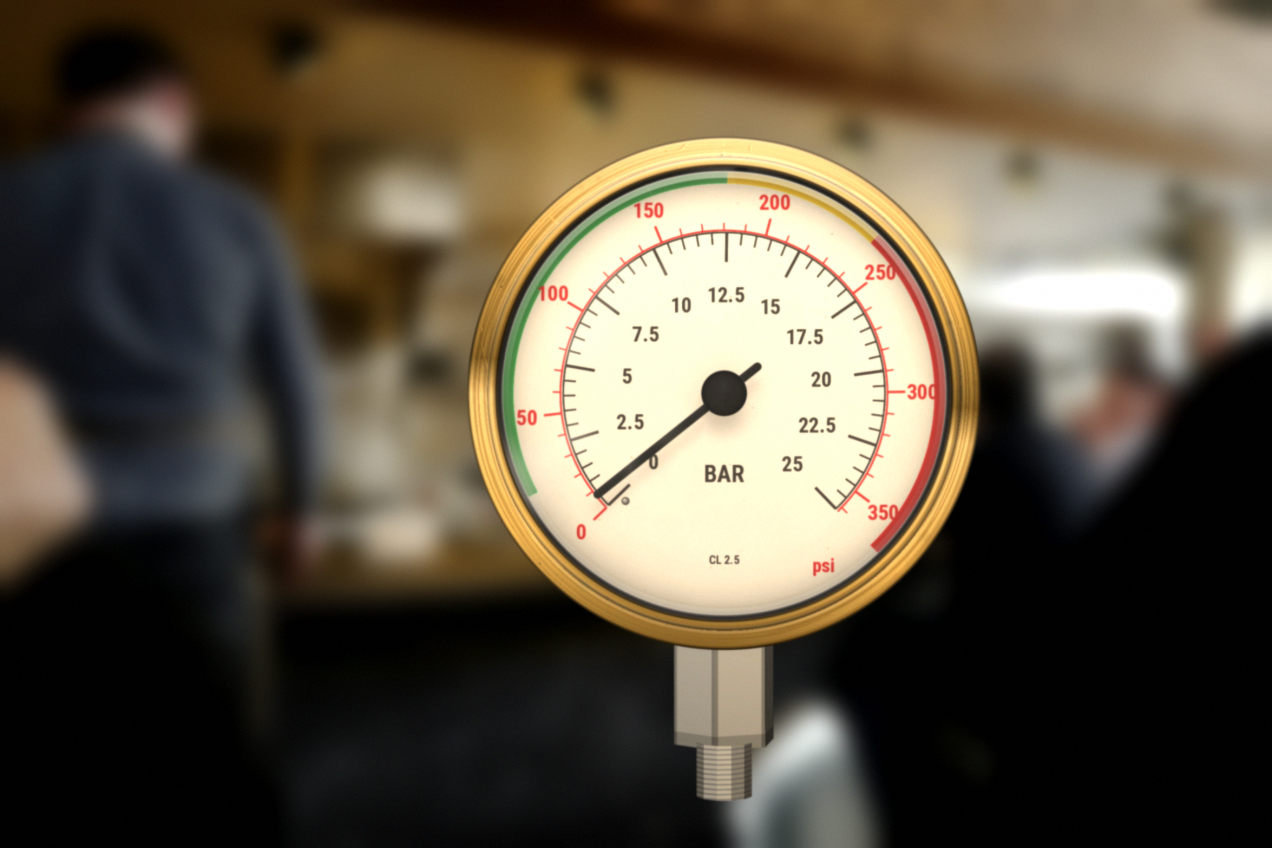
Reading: value=0.5 unit=bar
